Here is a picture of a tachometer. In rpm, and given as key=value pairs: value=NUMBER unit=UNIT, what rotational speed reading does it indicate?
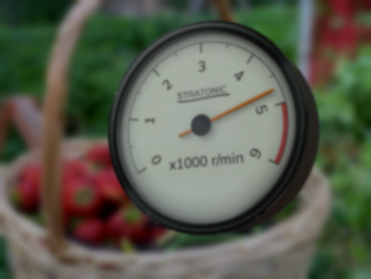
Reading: value=4750 unit=rpm
